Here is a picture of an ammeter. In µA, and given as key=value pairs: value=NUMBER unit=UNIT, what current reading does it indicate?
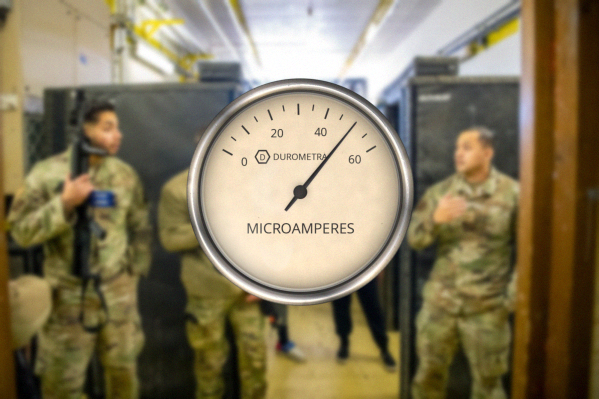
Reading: value=50 unit=µA
